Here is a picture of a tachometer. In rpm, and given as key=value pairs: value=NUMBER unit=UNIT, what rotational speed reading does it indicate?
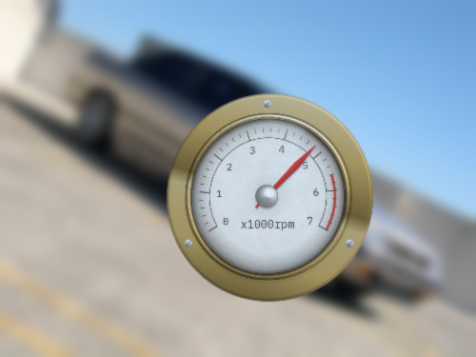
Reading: value=4800 unit=rpm
